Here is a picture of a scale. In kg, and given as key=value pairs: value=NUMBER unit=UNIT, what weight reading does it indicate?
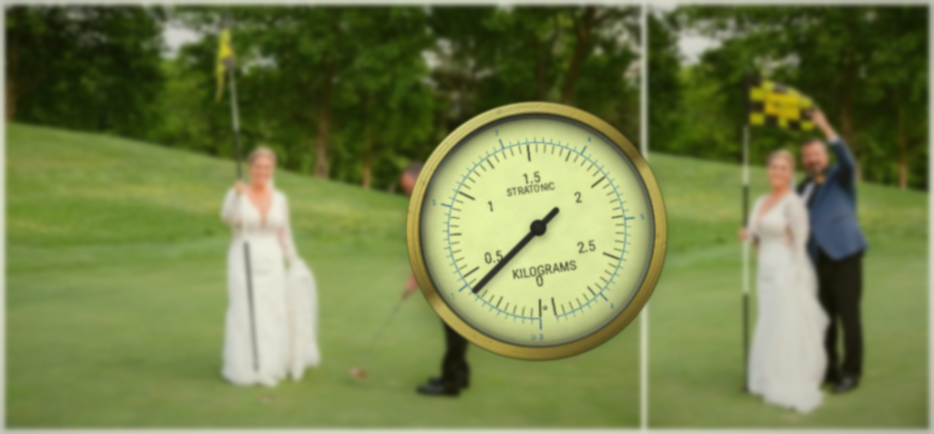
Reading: value=0.4 unit=kg
